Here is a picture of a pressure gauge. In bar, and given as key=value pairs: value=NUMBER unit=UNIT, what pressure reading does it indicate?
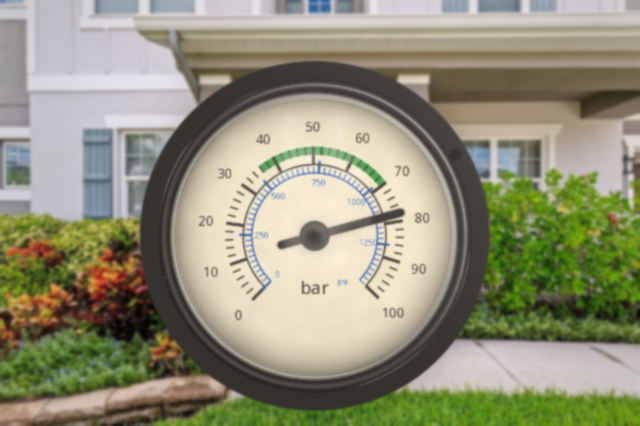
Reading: value=78 unit=bar
